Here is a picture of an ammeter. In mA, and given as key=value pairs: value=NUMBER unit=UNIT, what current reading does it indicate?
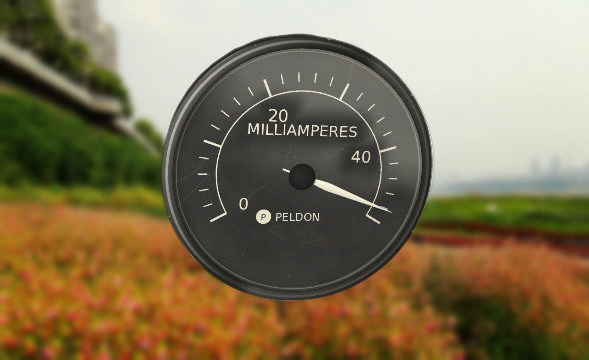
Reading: value=48 unit=mA
